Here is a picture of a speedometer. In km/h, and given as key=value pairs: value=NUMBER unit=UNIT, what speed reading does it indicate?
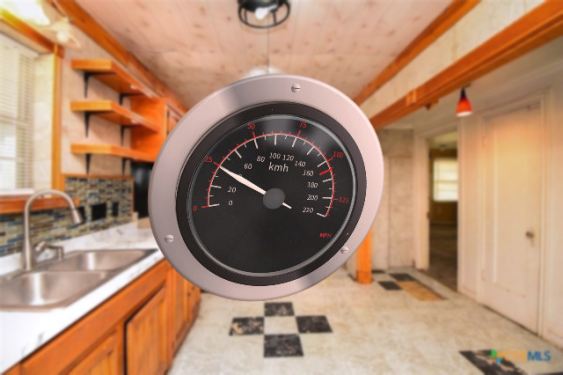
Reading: value=40 unit=km/h
